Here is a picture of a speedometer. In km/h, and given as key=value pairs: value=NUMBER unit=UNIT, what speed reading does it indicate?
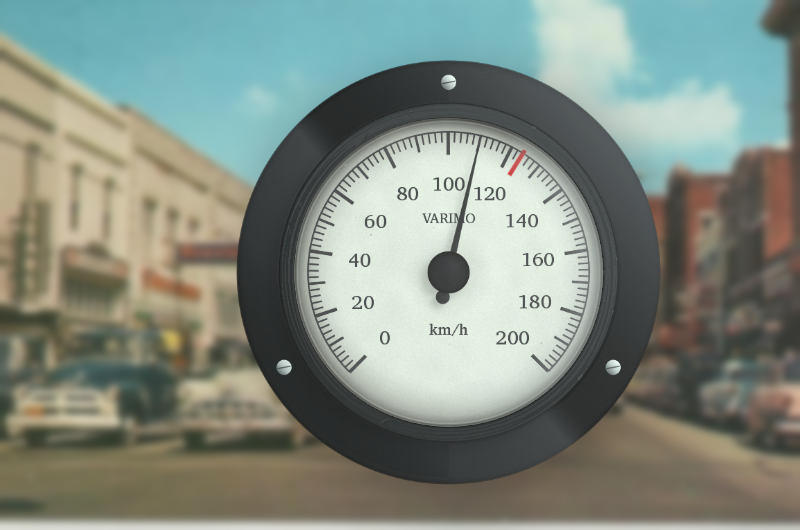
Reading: value=110 unit=km/h
